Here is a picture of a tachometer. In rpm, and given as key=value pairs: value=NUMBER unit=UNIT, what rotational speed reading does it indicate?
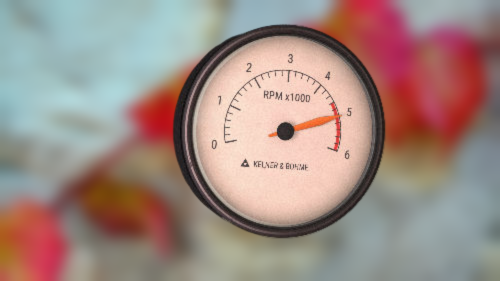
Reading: value=5000 unit=rpm
